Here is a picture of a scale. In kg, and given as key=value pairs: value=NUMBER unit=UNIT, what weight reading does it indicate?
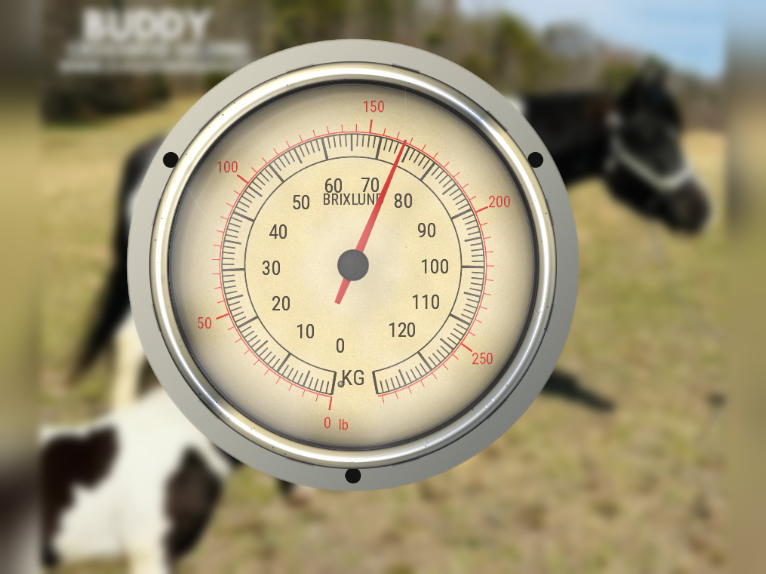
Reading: value=74 unit=kg
